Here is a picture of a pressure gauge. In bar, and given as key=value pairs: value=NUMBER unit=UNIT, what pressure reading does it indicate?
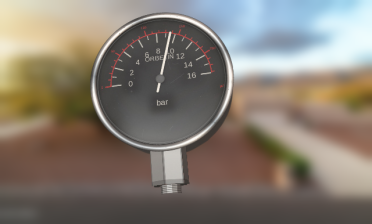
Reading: value=9.5 unit=bar
